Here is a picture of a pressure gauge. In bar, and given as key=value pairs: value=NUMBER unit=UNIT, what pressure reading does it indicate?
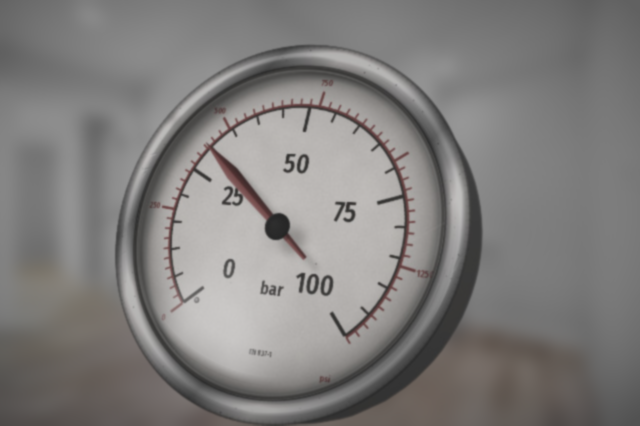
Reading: value=30 unit=bar
